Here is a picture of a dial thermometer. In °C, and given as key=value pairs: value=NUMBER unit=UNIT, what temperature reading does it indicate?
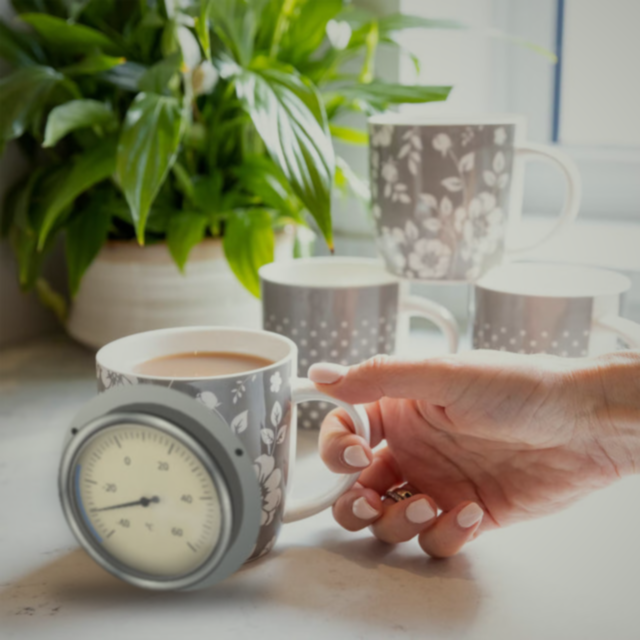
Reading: value=-30 unit=°C
